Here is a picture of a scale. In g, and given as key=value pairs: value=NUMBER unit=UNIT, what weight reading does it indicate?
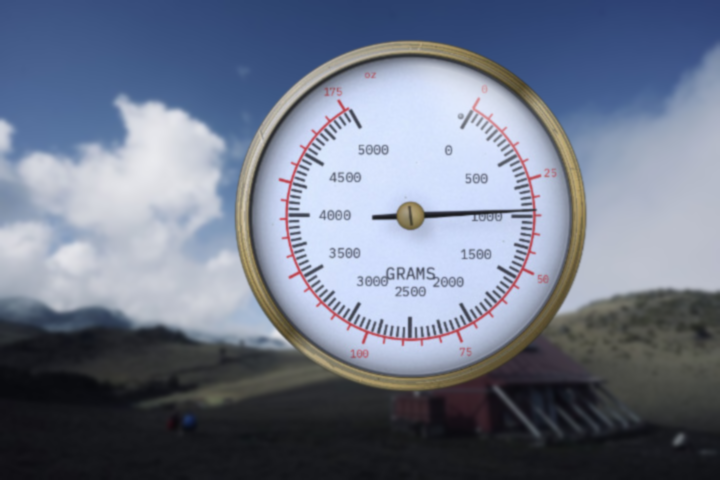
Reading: value=950 unit=g
